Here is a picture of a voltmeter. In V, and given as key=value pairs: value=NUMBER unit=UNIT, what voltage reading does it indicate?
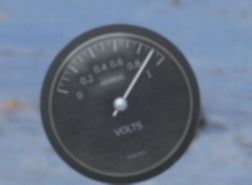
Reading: value=0.9 unit=V
